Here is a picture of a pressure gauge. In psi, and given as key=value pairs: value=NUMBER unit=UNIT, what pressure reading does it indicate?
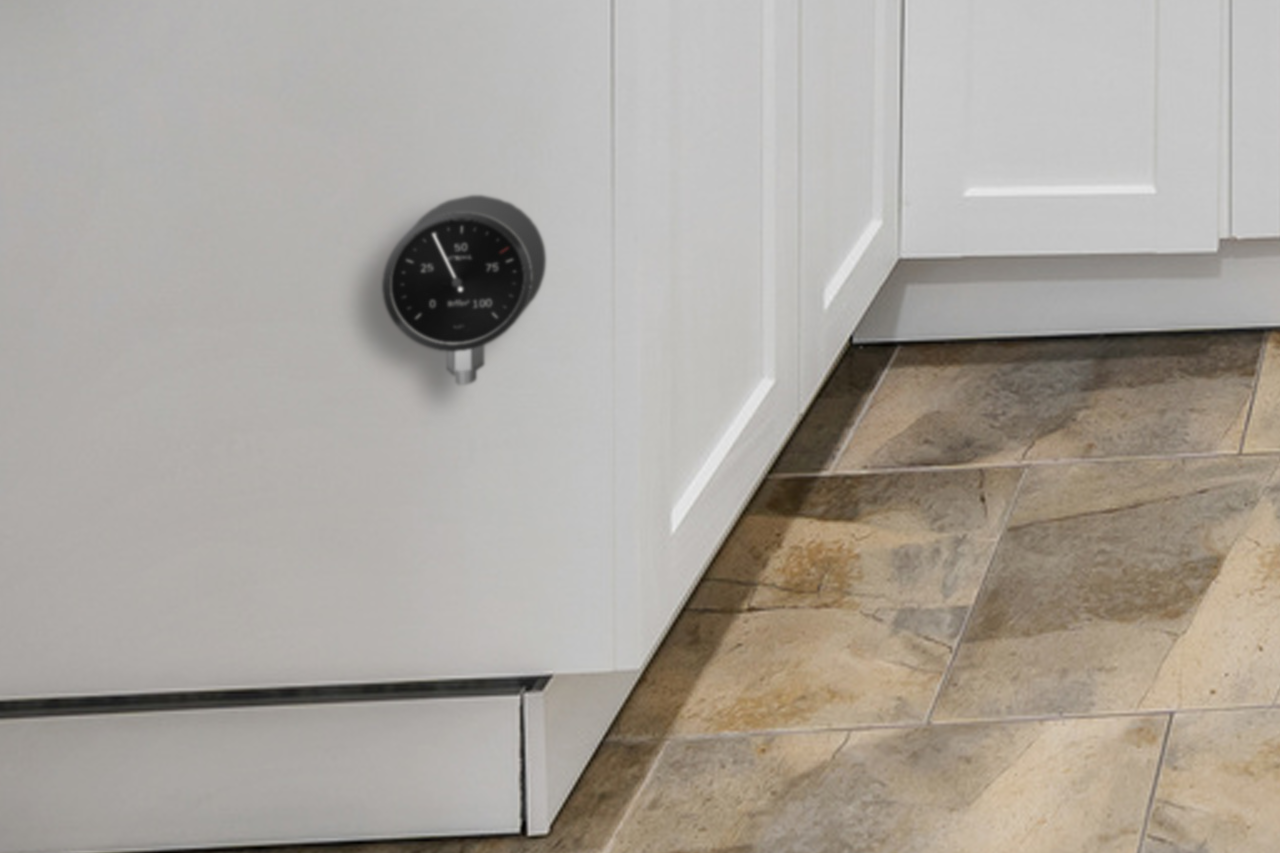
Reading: value=40 unit=psi
